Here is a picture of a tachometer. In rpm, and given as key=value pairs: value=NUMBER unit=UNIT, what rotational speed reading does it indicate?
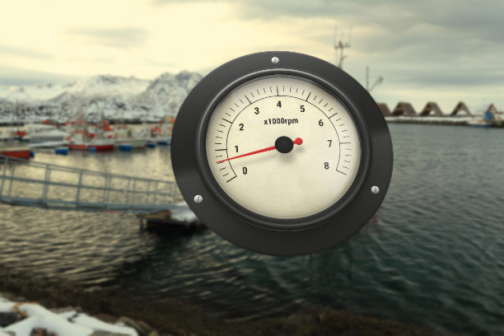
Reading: value=600 unit=rpm
